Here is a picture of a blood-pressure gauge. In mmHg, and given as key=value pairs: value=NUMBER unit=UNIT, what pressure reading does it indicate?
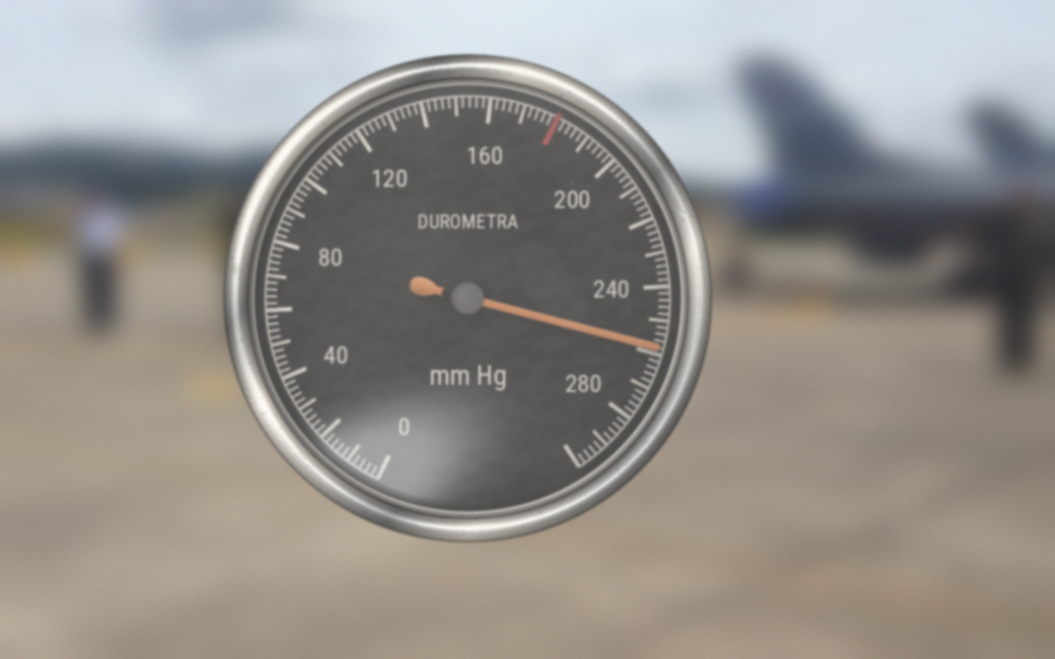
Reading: value=258 unit=mmHg
